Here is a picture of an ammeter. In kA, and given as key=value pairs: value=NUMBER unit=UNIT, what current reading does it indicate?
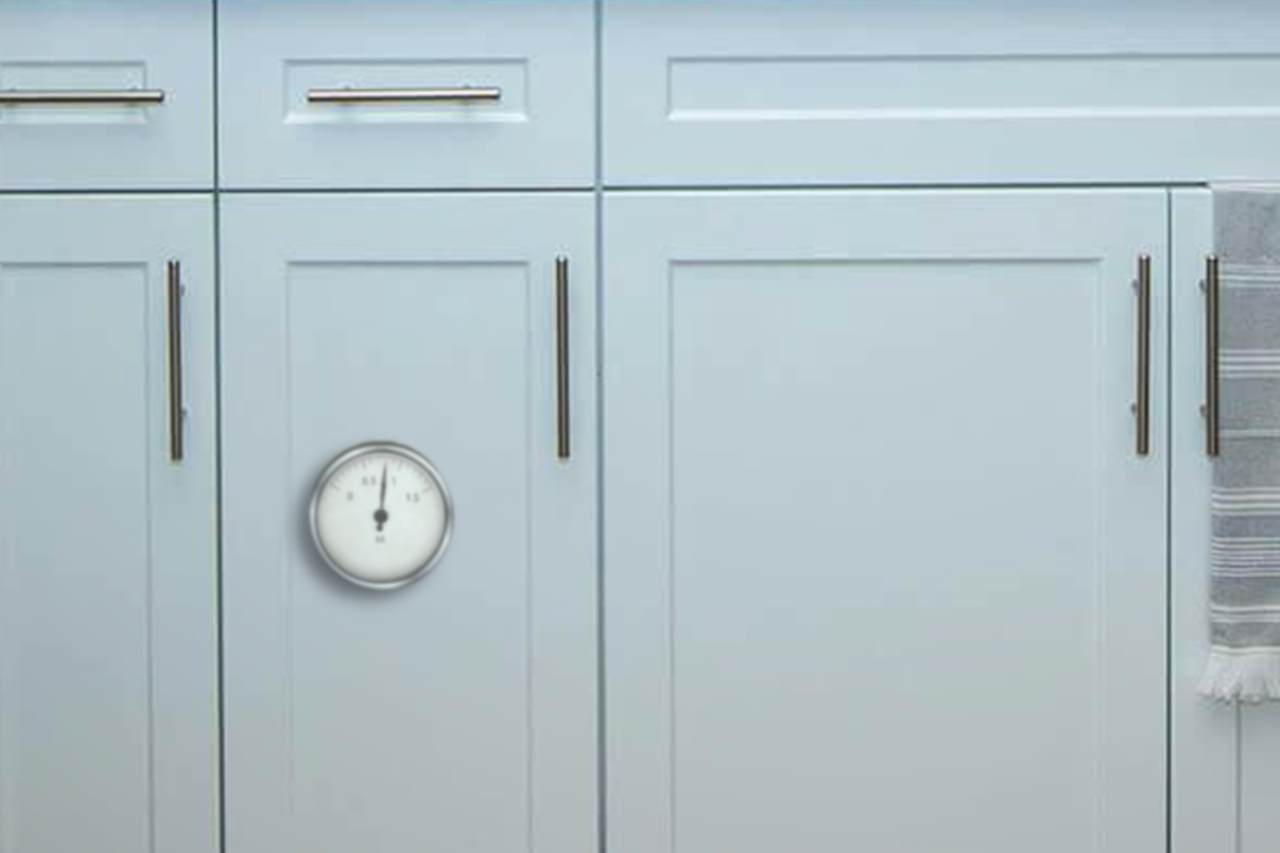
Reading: value=0.8 unit=kA
